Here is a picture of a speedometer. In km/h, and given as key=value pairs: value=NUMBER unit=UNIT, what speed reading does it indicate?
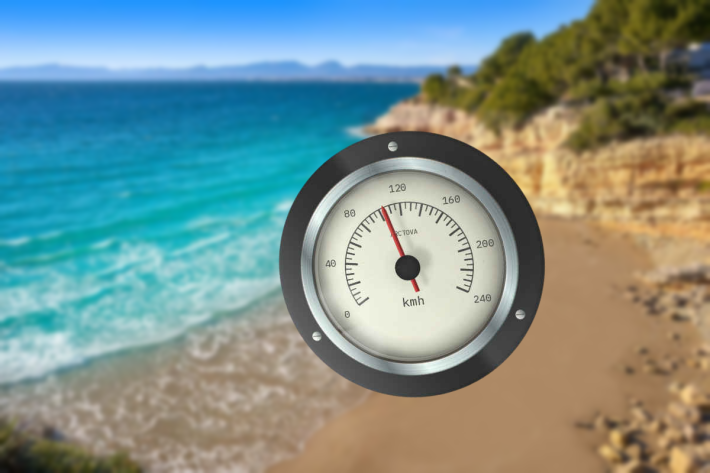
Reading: value=105 unit=km/h
